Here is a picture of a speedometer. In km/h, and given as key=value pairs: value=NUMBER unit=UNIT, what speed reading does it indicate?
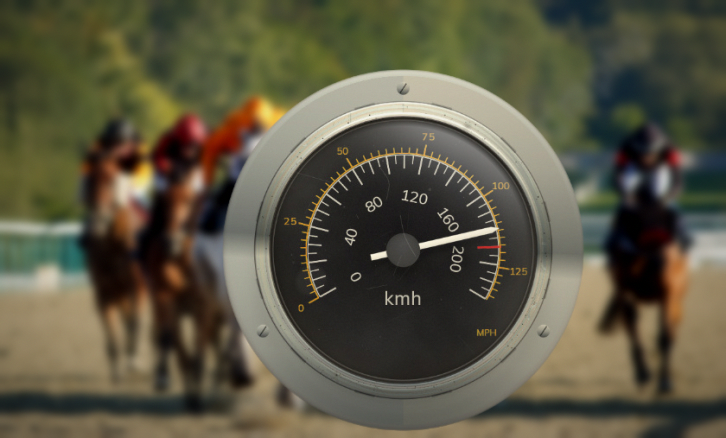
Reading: value=180 unit=km/h
